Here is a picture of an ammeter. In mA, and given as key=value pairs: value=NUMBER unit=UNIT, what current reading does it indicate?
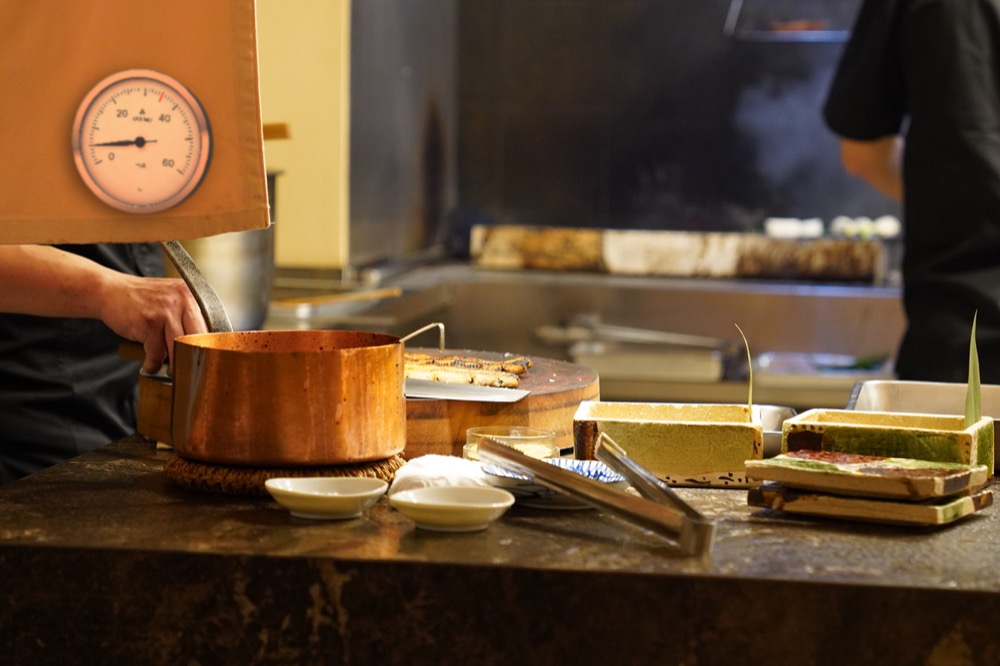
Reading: value=5 unit=mA
